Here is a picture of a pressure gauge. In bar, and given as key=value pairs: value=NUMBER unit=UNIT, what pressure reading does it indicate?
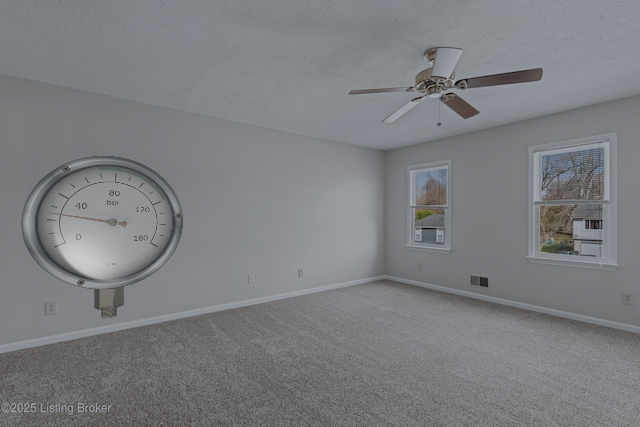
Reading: value=25 unit=bar
